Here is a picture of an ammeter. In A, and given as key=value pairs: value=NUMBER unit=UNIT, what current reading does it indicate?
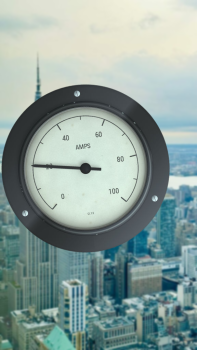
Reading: value=20 unit=A
